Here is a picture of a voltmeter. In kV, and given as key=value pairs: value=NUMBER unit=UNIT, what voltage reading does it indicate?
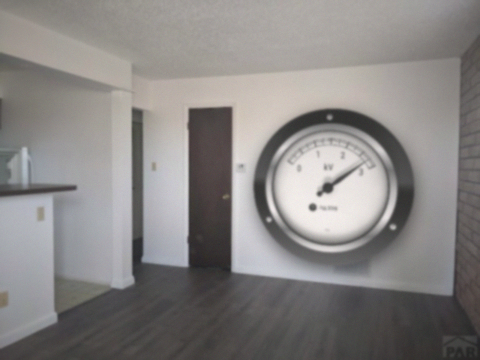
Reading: value=2.75 unit=kV
